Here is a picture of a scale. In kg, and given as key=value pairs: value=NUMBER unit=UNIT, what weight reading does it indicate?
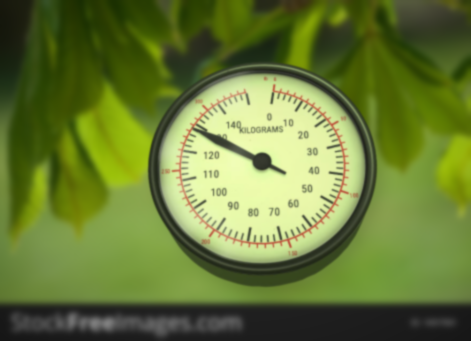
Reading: value=128 unit=kg
